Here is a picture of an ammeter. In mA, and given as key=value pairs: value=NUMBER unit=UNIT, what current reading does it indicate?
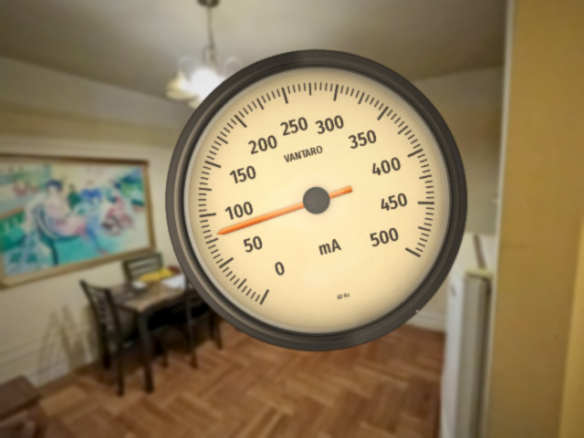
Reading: value=80 unit=mA
